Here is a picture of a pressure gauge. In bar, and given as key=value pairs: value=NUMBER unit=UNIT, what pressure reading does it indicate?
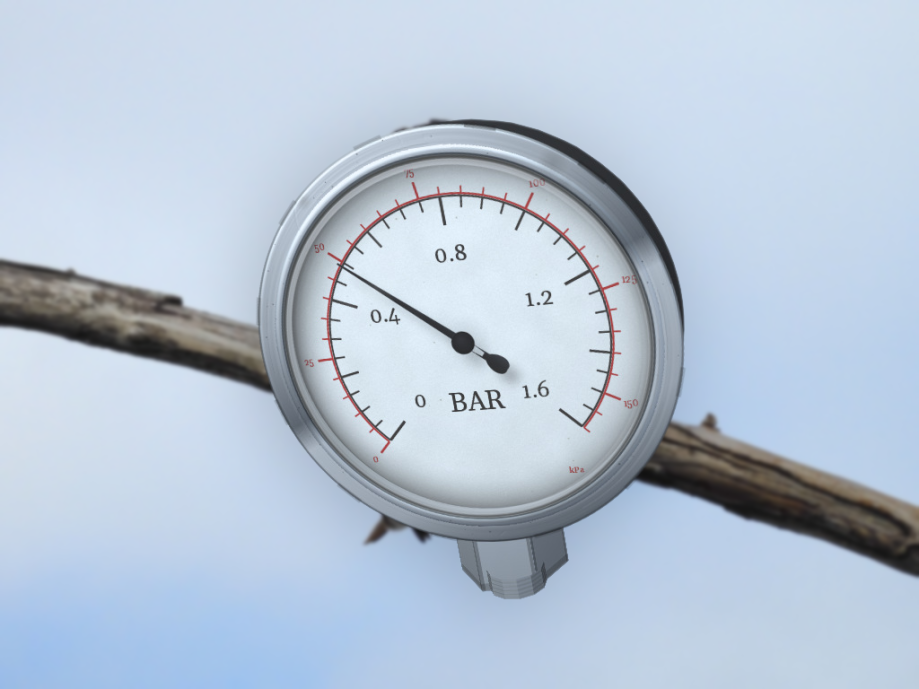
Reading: value=0.5 unit=bar
